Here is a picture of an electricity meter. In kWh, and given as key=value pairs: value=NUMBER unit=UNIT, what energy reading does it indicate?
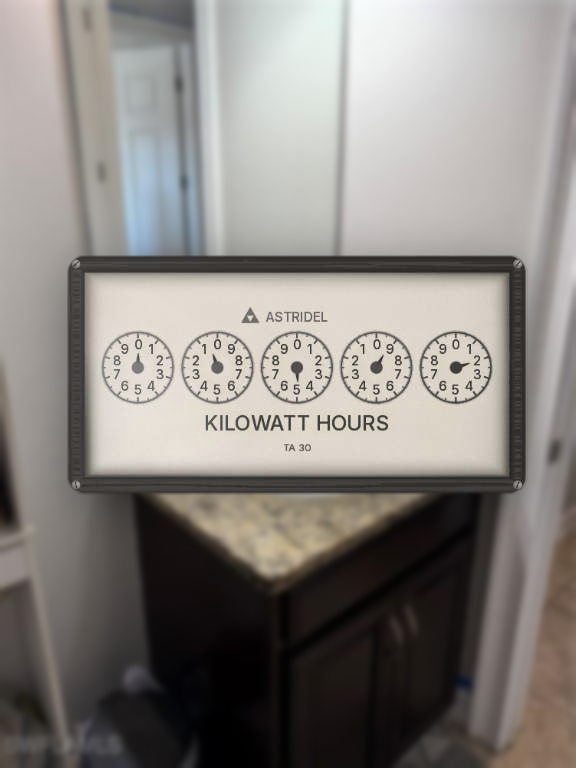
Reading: value=492 unit=kWh
